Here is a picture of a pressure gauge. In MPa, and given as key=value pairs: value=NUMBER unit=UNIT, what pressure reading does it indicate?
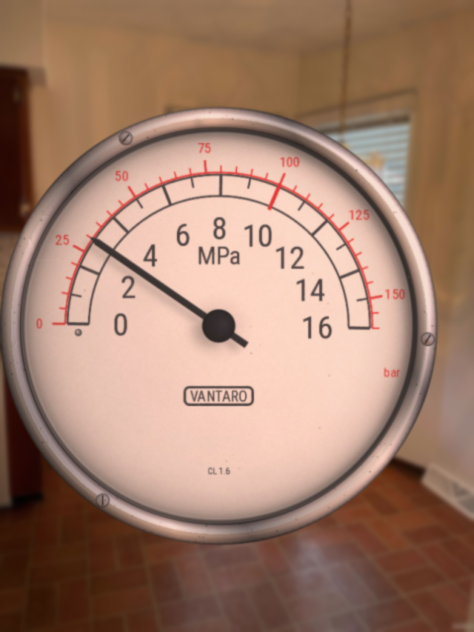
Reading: value=3 unit=MPa
